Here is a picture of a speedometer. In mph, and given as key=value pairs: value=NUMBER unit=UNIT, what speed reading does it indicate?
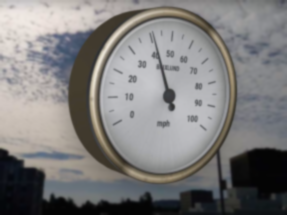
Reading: value=40 unit=mph
